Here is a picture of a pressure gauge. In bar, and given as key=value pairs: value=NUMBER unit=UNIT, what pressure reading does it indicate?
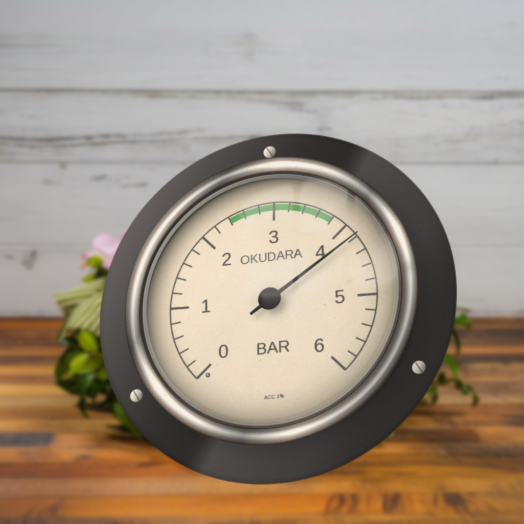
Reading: value=4.2 unit=bar
